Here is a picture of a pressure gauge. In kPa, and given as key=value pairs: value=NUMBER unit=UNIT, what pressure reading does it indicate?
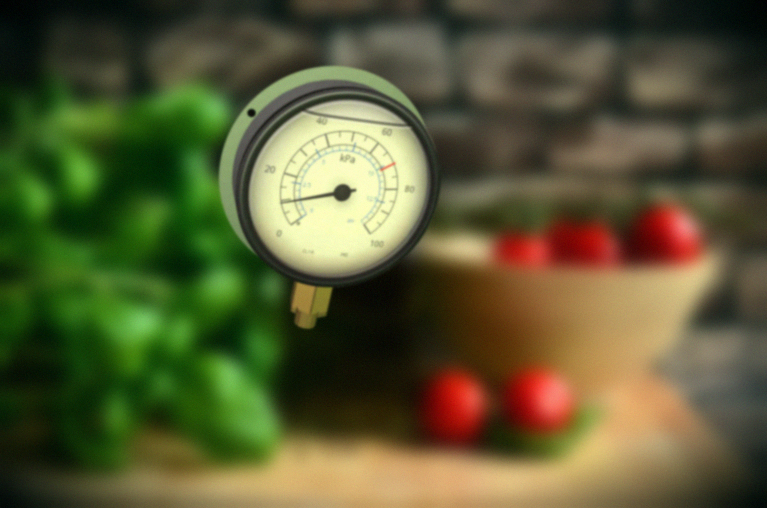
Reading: value=10 unit=kPa
